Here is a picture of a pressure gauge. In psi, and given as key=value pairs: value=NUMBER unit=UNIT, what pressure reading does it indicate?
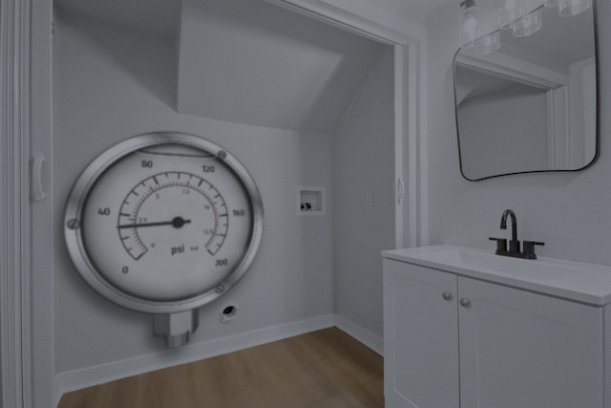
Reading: value=30 unit=psi
